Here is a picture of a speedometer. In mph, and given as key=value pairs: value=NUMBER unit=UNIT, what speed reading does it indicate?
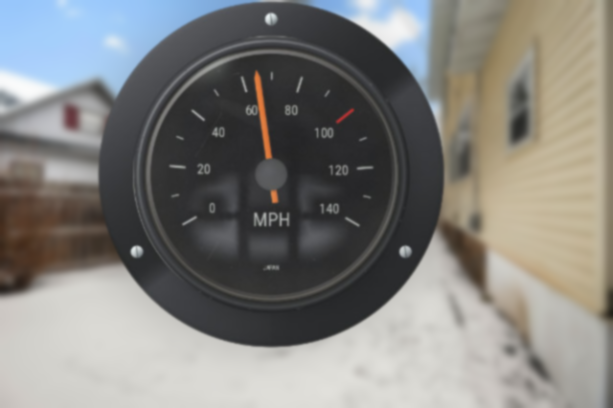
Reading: value=65 unit=mph
